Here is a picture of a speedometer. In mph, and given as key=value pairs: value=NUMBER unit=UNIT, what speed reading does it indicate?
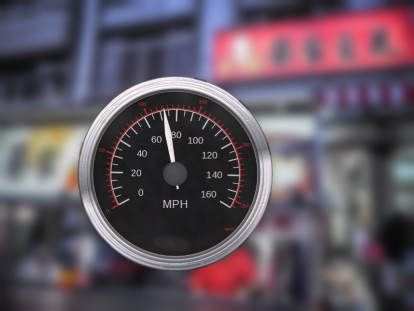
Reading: value=72.5 unit=mph
